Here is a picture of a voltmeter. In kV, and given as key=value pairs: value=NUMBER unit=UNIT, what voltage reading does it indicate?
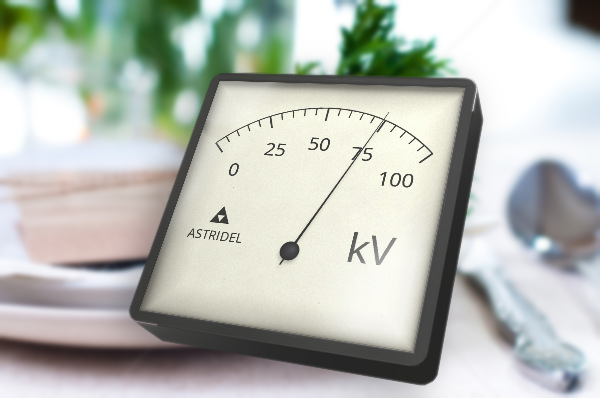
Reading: value=75 unit=kV
